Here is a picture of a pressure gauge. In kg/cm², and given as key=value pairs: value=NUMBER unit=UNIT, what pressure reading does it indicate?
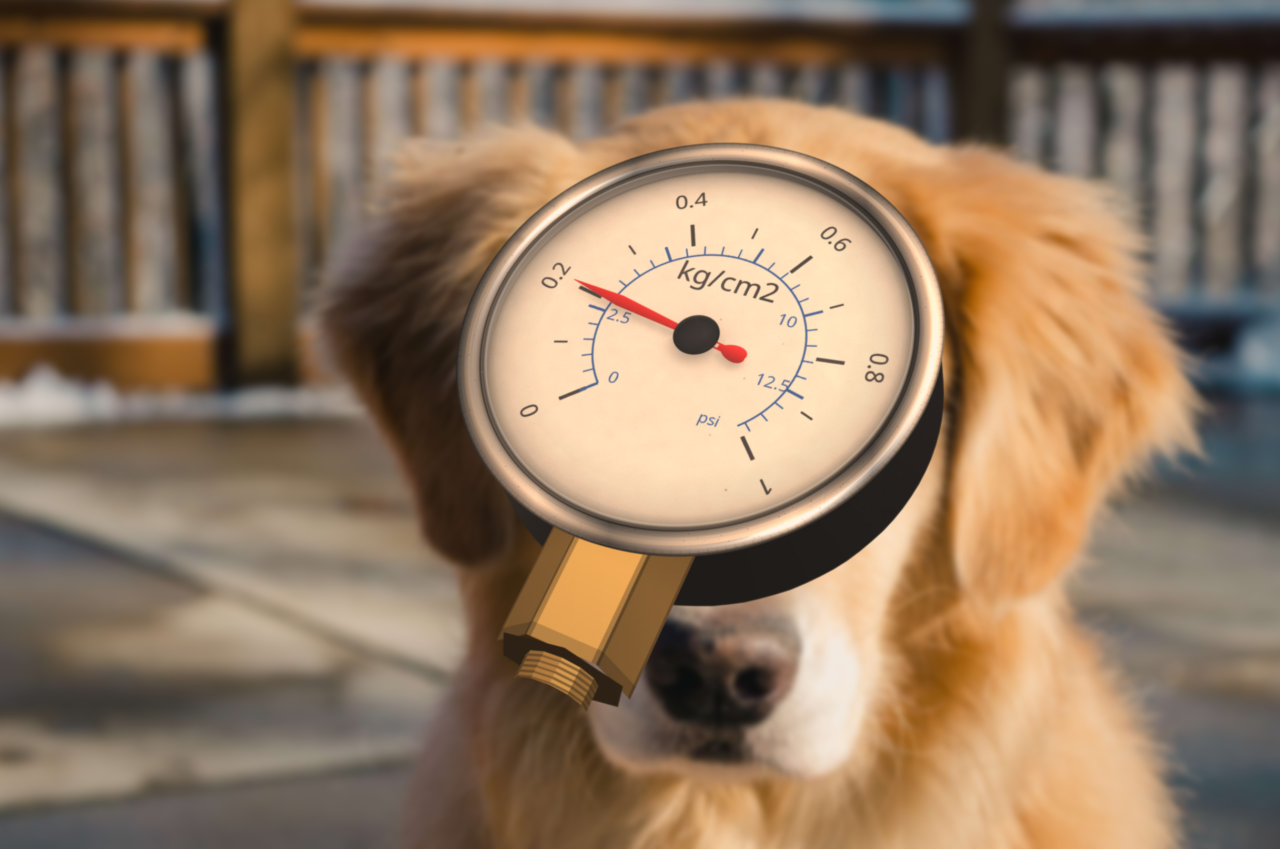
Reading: value=0.2 unit=kg/cm²
